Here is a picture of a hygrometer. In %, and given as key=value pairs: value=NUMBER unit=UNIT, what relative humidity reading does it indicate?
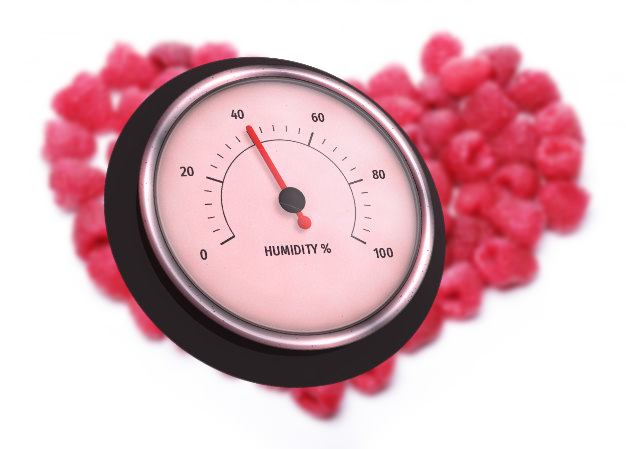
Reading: value=40 unit=%
